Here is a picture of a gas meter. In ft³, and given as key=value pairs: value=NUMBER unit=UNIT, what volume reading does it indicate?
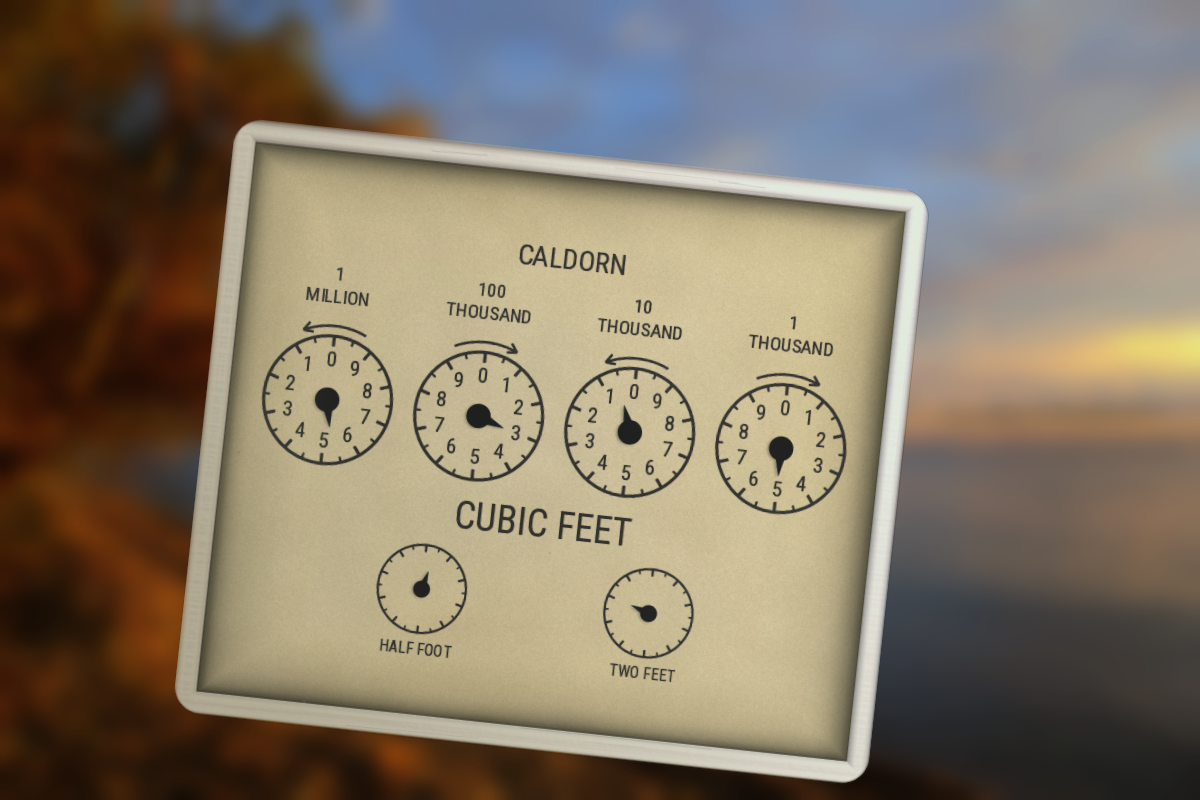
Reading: value=530500 unit=ft³
